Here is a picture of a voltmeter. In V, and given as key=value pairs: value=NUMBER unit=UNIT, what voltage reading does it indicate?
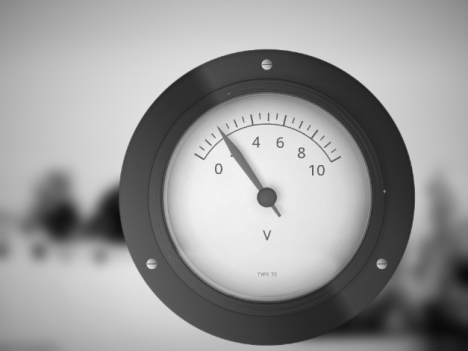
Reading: value=2 unit=V
